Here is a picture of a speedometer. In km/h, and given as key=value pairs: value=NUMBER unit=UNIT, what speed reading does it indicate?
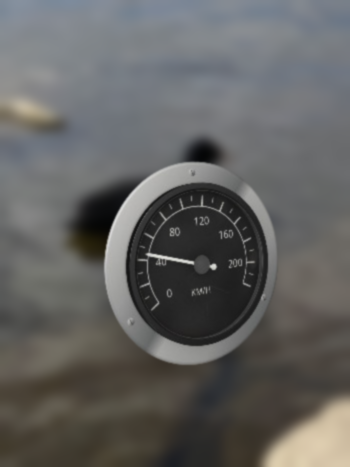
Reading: value=45 unit=km/h
